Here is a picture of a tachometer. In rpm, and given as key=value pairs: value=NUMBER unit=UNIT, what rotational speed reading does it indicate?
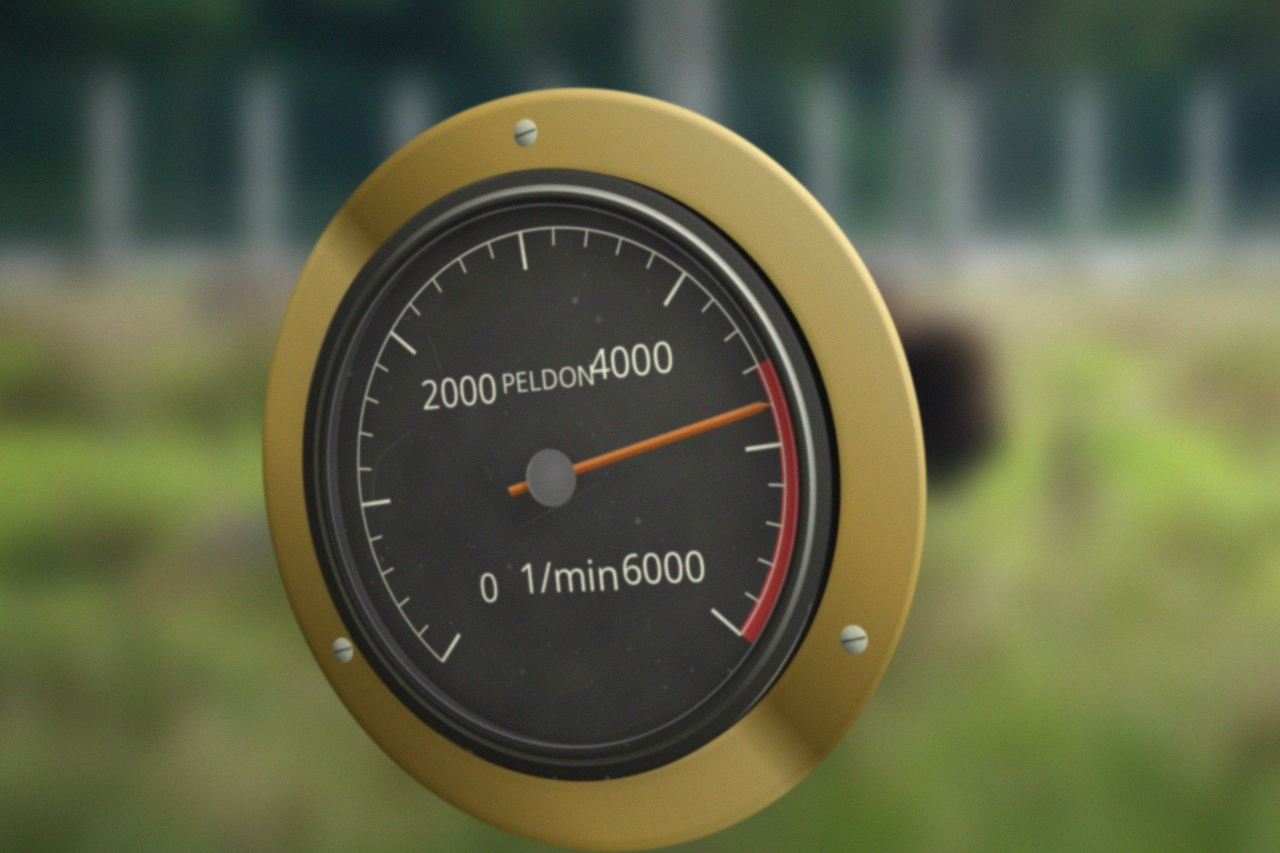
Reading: value=4800 unit=rpm
